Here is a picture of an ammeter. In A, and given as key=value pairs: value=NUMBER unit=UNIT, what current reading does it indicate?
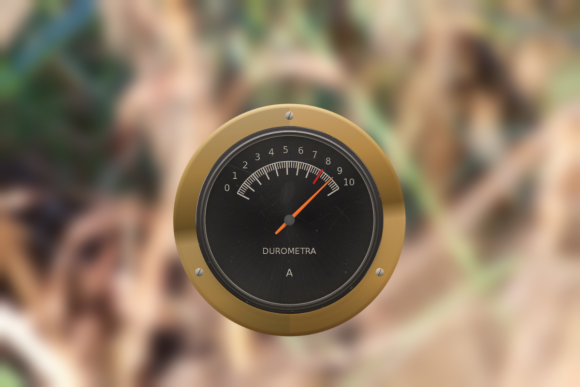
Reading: value=9 unit=A
